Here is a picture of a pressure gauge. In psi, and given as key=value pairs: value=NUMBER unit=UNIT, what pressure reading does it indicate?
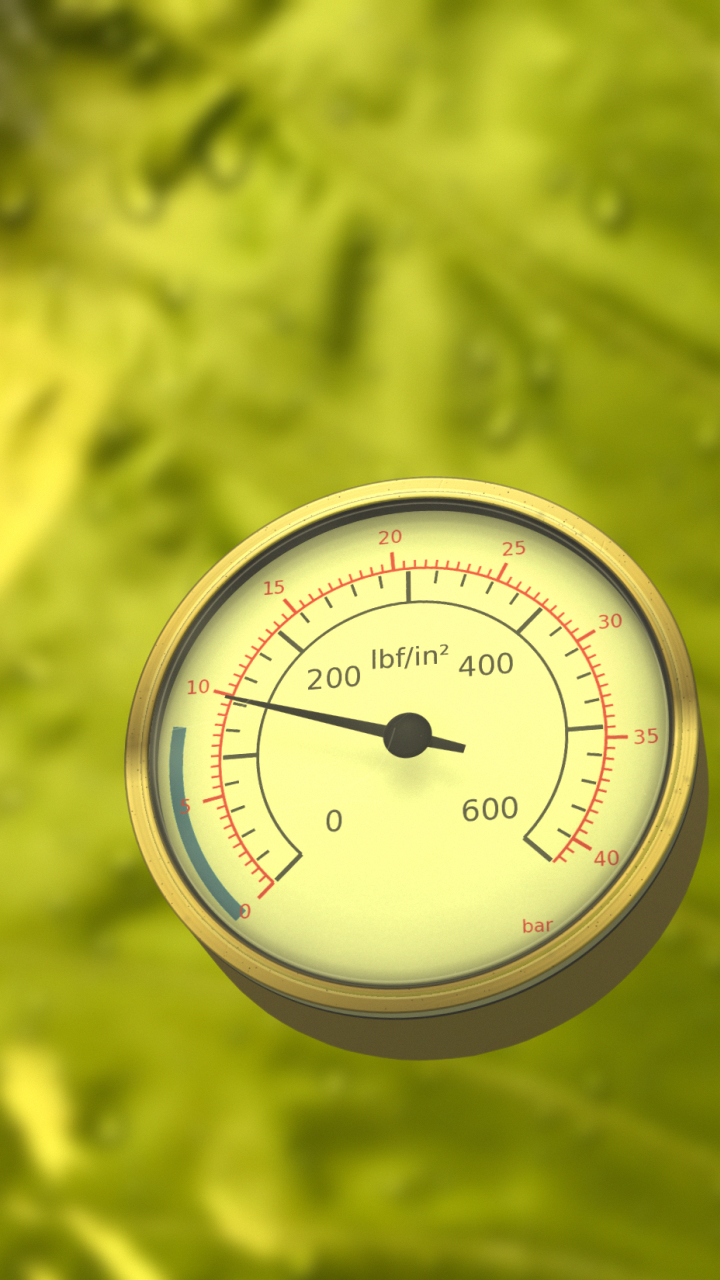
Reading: value=140 unit=psi
